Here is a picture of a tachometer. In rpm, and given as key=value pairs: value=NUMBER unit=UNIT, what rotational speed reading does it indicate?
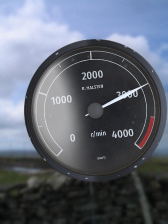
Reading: value=3000 unit=rpm
